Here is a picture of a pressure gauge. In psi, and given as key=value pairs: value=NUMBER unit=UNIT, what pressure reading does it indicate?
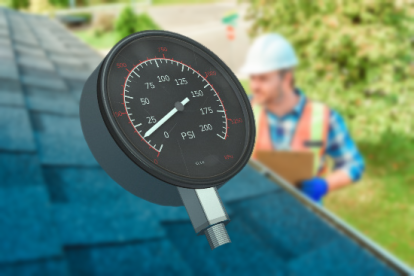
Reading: value=15 unit=psi
